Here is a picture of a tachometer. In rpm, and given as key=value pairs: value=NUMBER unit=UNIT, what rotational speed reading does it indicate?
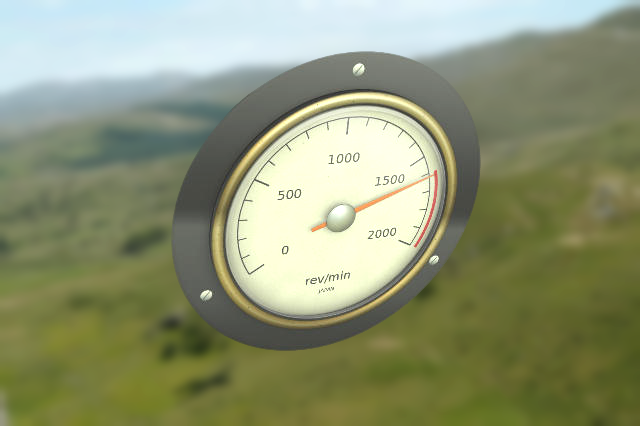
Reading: value=1600 unit=rpm
